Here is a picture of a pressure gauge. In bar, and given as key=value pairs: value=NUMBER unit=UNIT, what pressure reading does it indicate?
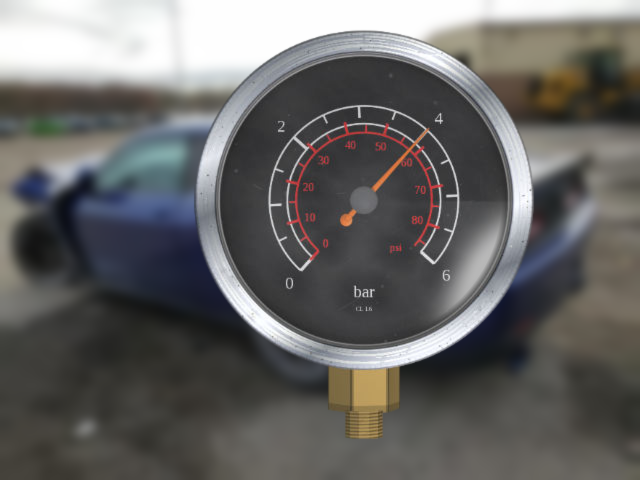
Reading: value=4 unit=bar
